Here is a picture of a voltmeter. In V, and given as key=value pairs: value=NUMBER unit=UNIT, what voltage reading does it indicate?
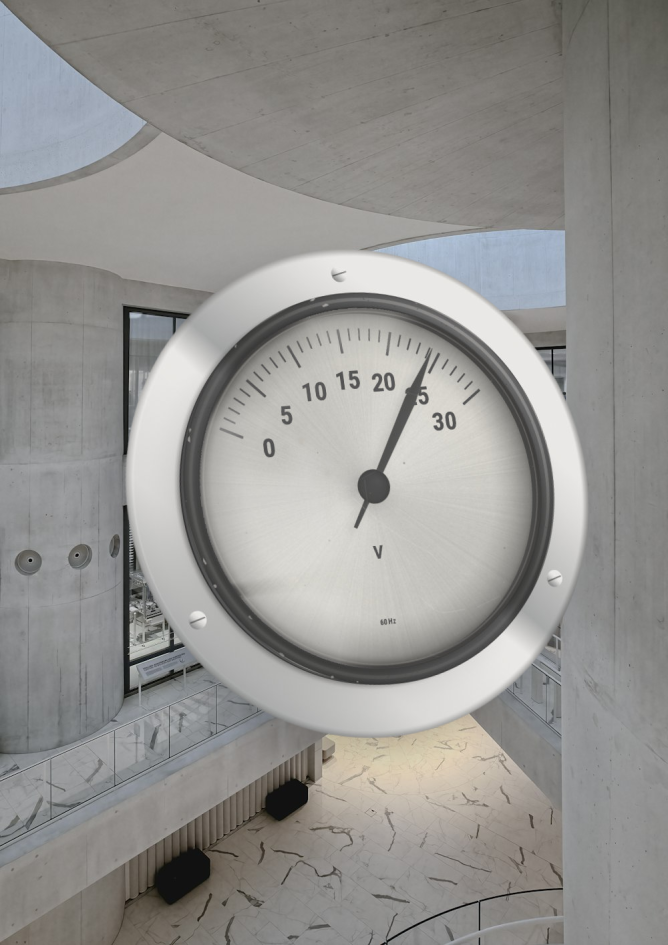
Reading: value=24 unit=V
